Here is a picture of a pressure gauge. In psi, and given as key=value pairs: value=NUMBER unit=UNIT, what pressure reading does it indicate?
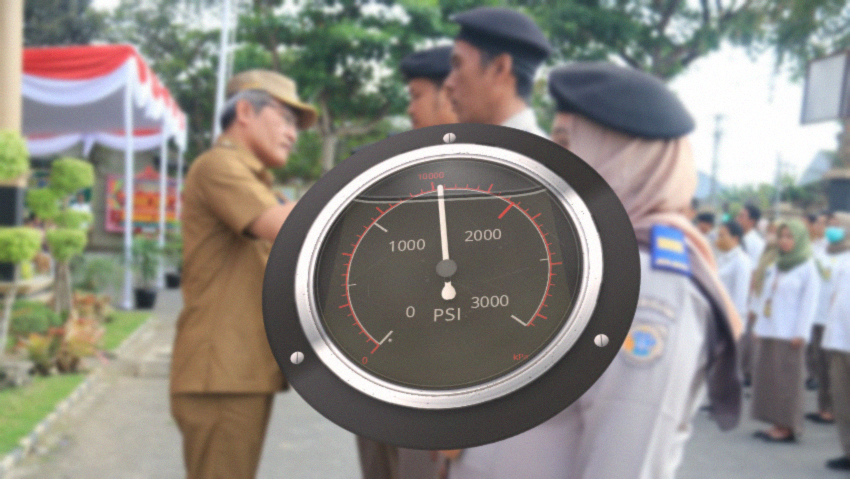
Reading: value=1500 unit=psi
